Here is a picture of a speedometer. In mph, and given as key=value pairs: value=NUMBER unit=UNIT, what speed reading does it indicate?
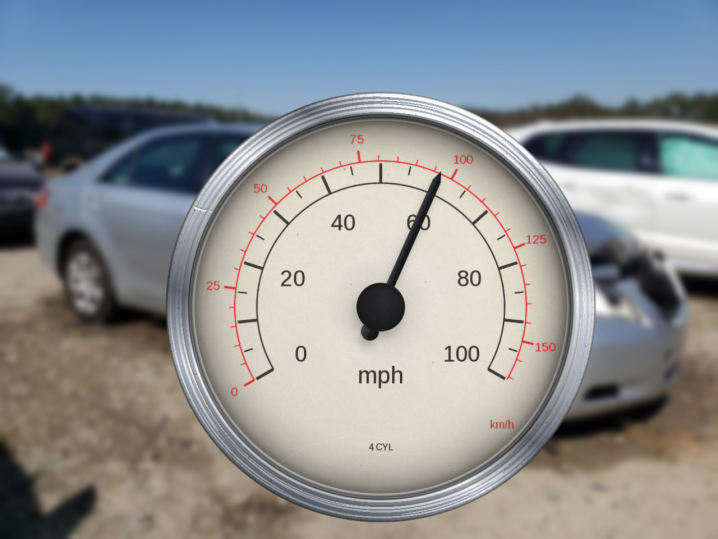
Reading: value=60 unit=mph
